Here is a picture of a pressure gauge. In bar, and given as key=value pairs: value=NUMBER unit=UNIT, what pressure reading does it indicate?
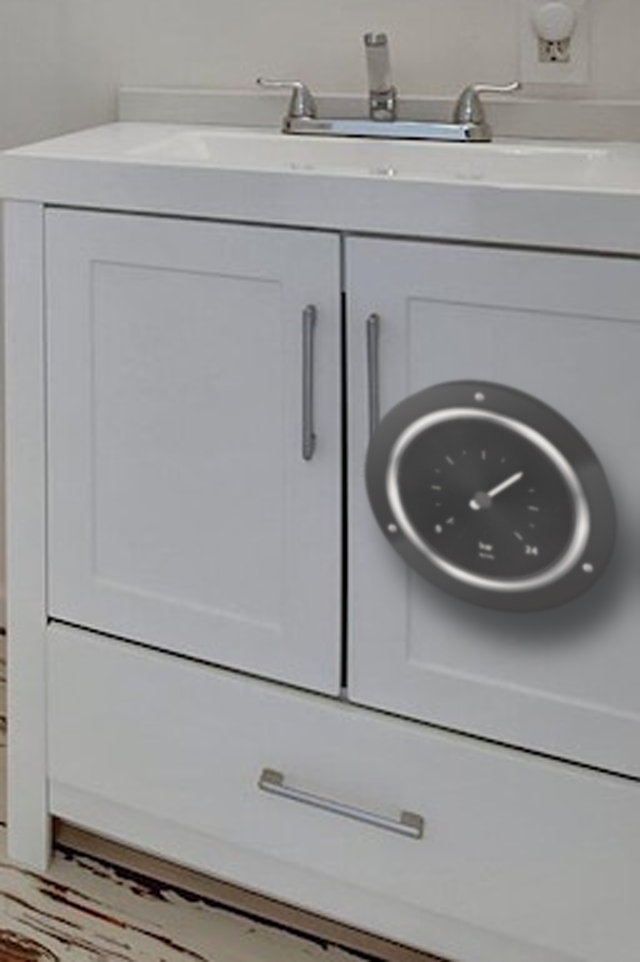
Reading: value=16 unit=bar
